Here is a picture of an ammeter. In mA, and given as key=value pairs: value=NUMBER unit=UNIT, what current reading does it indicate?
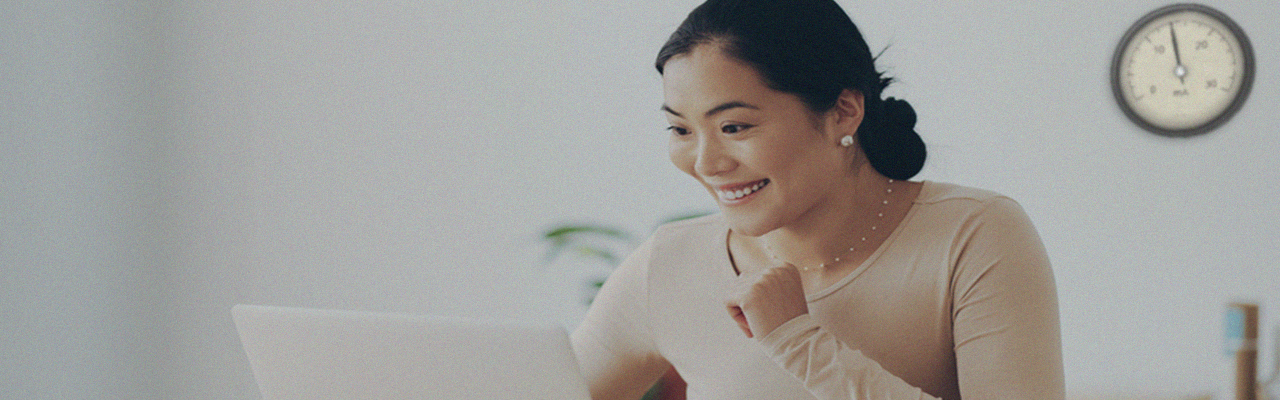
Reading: value=14 unit=mA
